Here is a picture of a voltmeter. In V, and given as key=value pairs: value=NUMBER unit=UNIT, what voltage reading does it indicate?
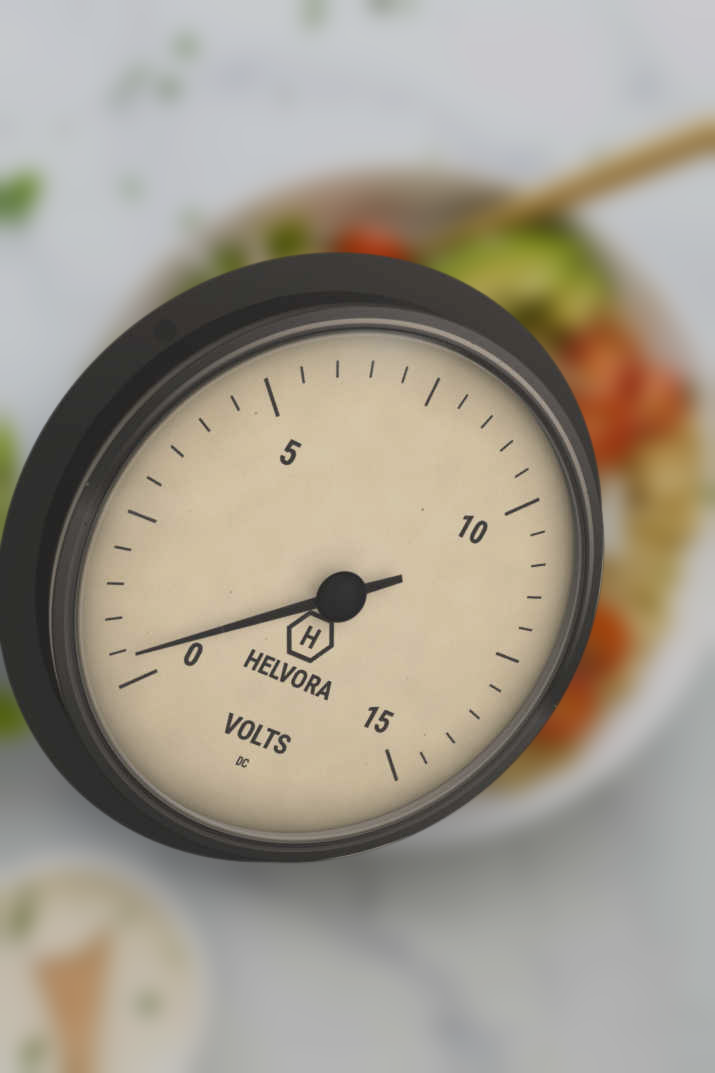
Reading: value=0.5 unit=V
